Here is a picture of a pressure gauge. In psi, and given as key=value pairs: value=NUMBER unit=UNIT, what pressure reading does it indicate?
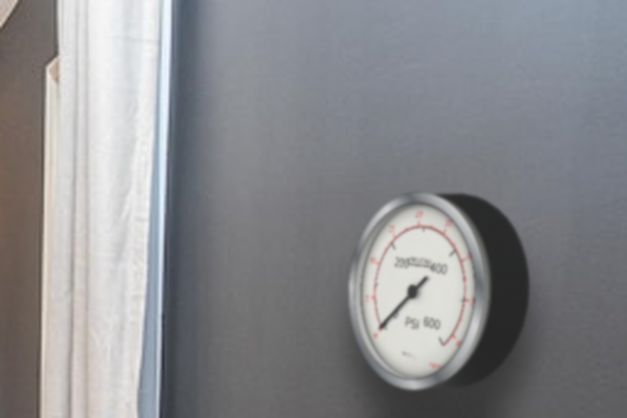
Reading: value=0 unit=psi
